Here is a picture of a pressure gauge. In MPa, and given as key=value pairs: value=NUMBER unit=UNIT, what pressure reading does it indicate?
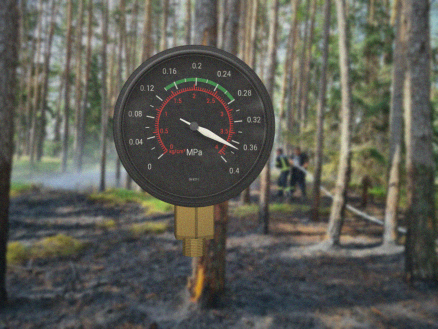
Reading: value=0.37 unit=MPa
